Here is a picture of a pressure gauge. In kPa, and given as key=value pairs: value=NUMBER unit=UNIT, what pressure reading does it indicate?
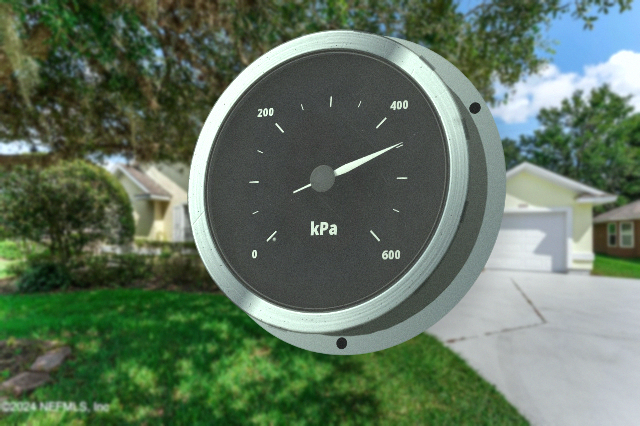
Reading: value=450 unit=kPa
